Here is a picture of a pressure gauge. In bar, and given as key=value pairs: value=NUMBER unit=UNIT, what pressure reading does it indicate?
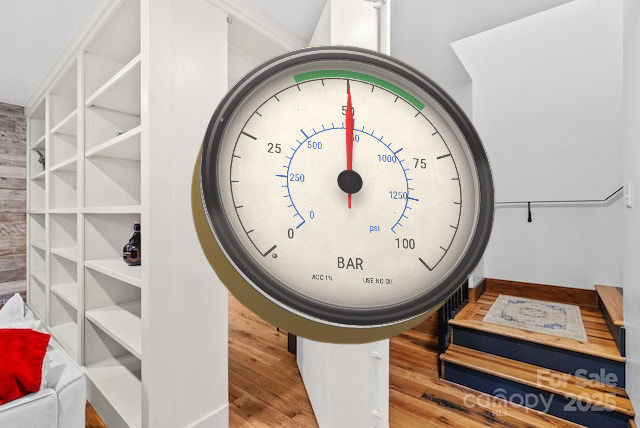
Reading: value=50 unit=bar
